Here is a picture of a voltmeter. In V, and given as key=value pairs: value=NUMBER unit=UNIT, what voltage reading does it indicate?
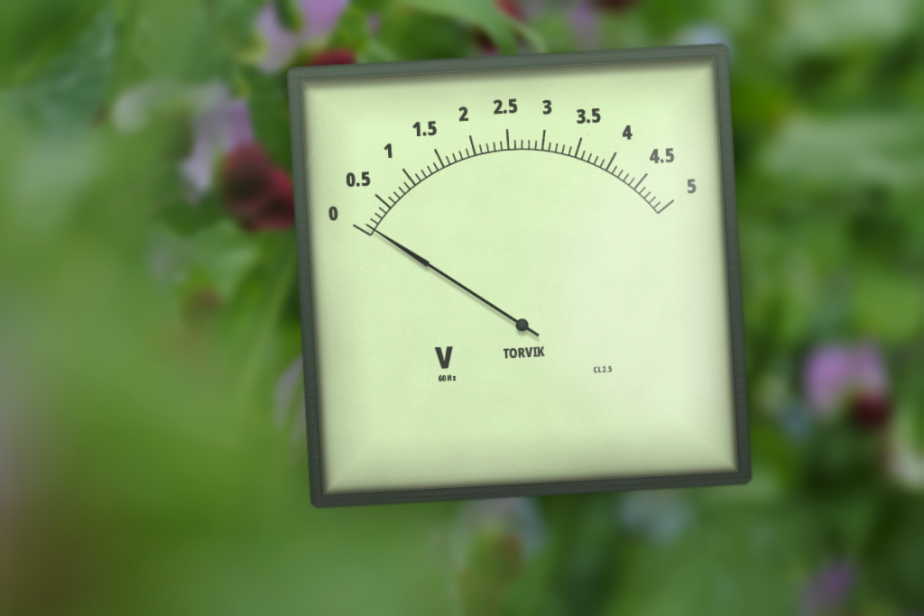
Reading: value=0.1 unit=V
